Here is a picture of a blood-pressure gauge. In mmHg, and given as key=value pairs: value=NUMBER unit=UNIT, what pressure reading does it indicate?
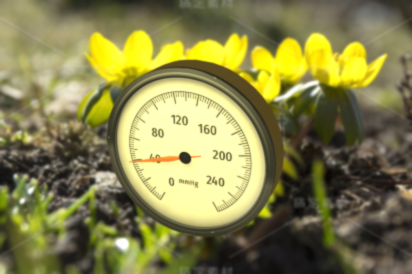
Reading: value=40 unit=mmHg
